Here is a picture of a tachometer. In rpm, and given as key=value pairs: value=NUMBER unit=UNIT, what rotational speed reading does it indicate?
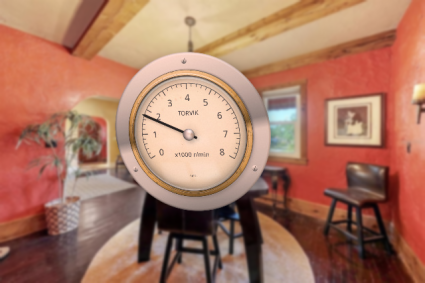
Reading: value=1800 unit=rpm
